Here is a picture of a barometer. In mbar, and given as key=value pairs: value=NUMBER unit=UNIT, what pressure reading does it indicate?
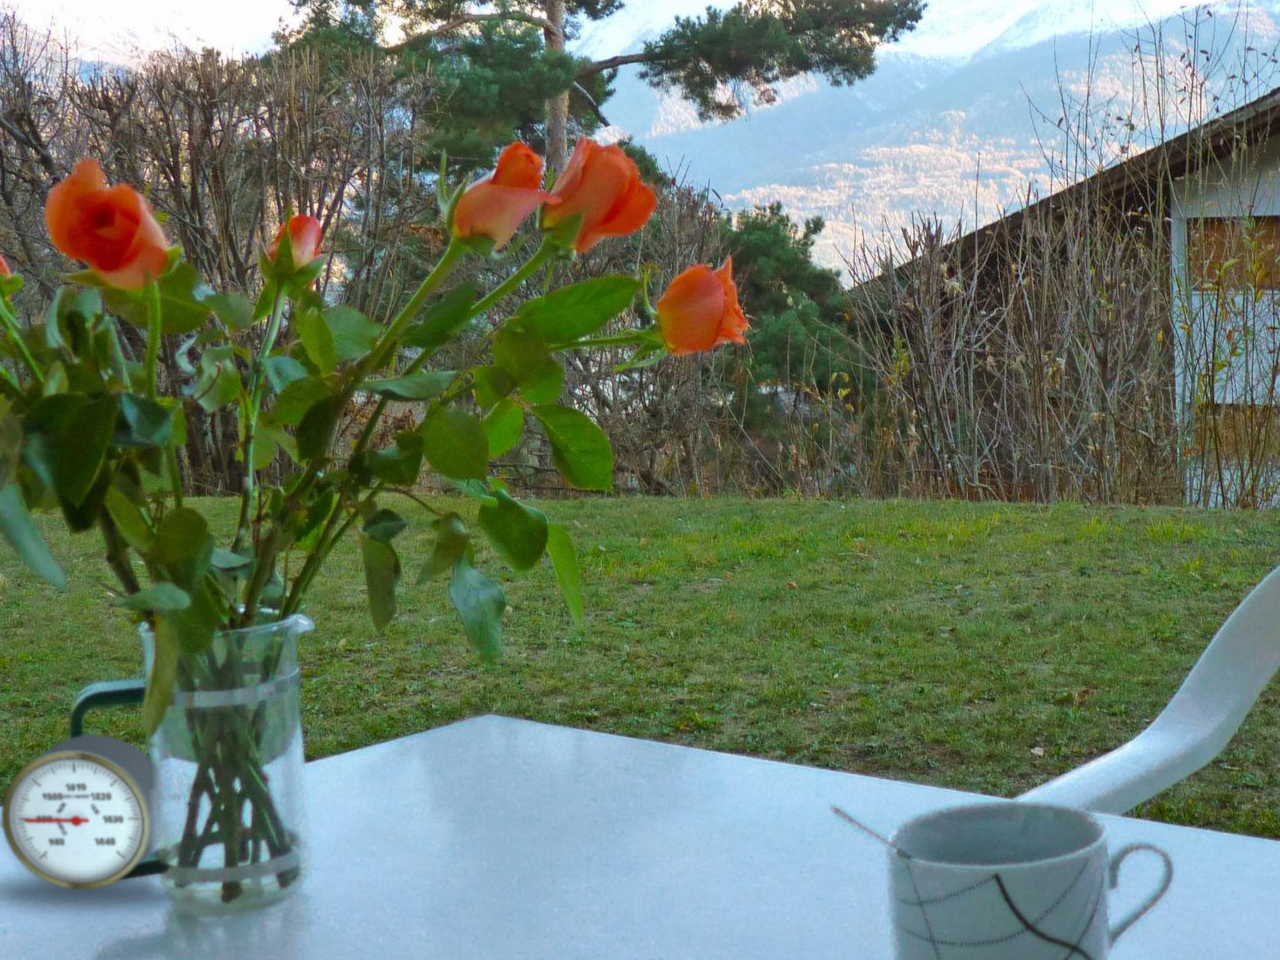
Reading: value=990 unit=mbar
